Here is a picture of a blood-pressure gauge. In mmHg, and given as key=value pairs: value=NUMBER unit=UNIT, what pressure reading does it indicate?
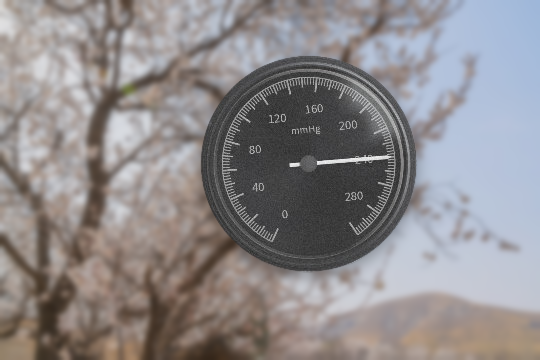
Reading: value=240 unit=mmHg
